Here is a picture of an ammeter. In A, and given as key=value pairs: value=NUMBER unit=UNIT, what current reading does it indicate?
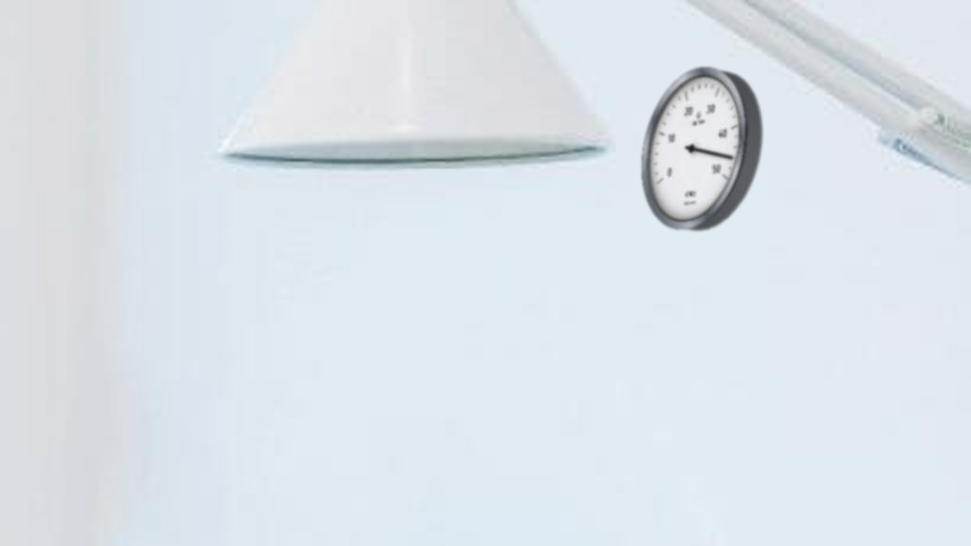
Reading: value=46 unit=A
